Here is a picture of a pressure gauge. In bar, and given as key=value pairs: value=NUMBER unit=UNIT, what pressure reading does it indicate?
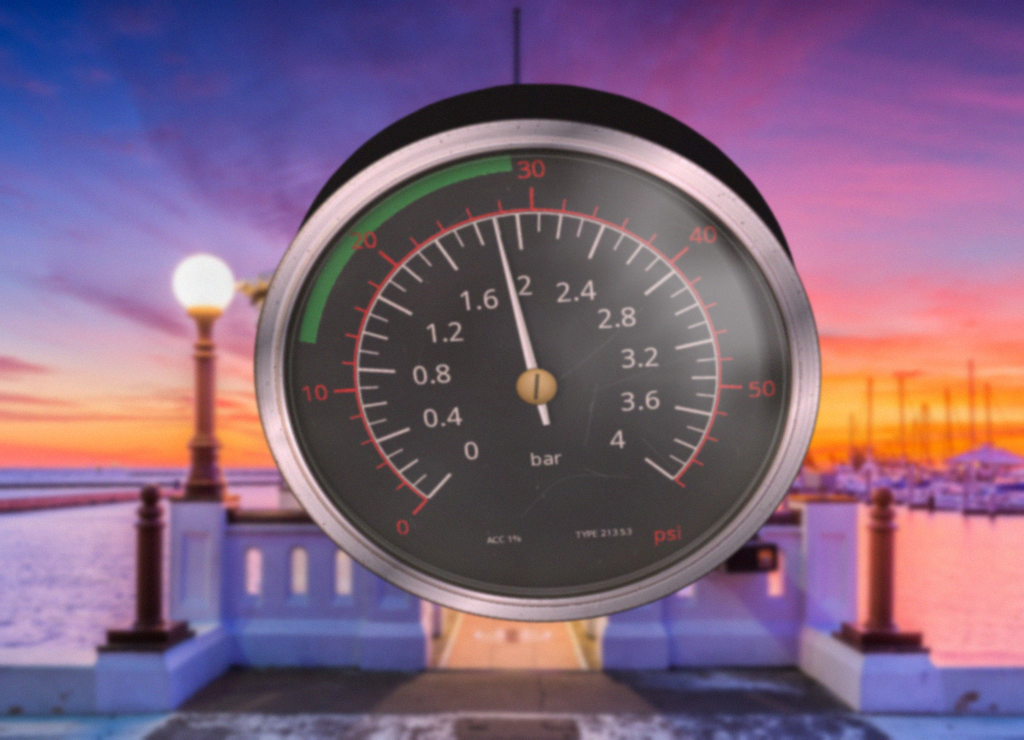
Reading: value=1.9 unit=bar
